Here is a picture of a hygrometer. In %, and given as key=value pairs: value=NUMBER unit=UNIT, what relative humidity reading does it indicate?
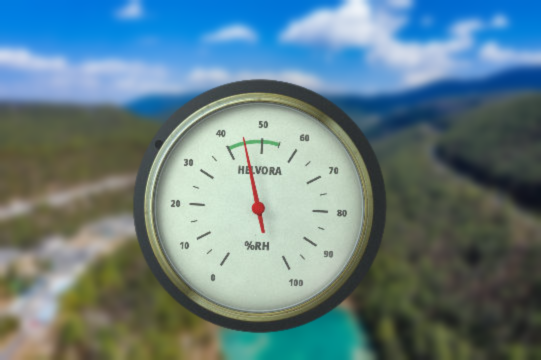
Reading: value=45 unit=%
